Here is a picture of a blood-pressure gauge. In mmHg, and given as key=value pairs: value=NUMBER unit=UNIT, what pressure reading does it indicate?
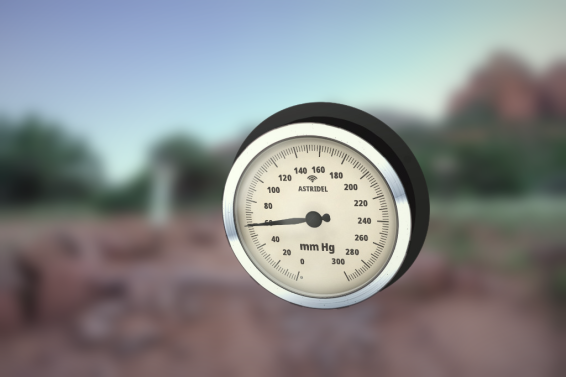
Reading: value=60 unit=mmHg
